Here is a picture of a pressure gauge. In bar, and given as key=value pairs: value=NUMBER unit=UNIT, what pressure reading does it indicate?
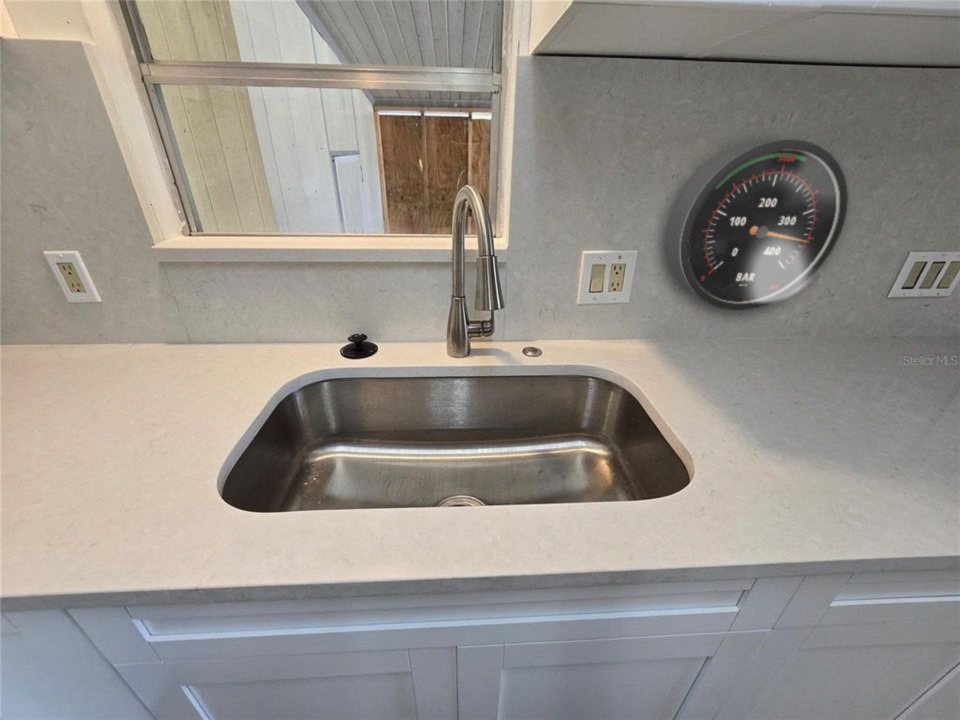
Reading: value=350 unit=bar
